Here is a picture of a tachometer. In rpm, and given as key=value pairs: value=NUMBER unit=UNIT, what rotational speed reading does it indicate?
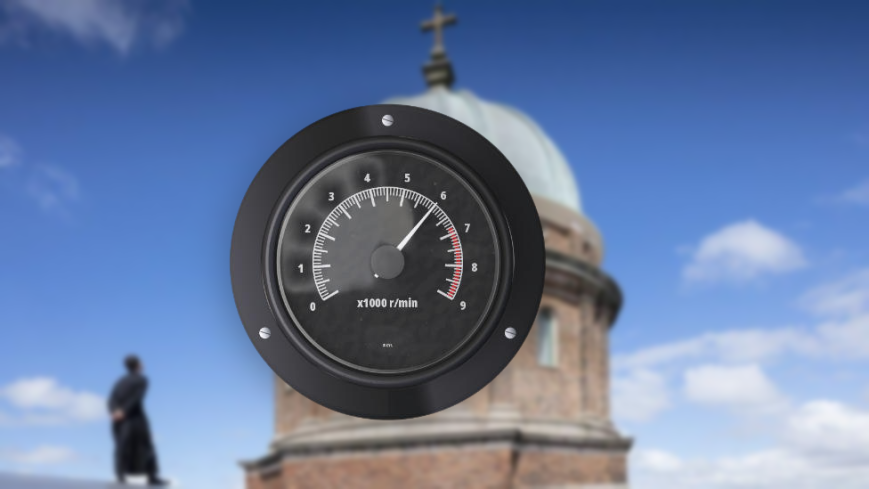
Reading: value=6000 unit=rpm
